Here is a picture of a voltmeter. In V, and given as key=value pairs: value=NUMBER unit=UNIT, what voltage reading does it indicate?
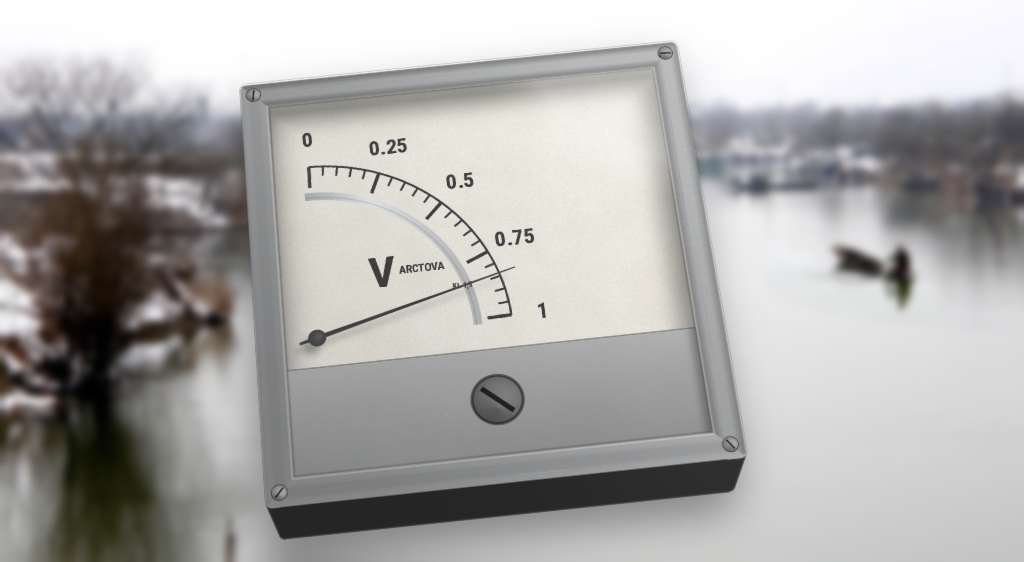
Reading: value=0.85 unit=V
